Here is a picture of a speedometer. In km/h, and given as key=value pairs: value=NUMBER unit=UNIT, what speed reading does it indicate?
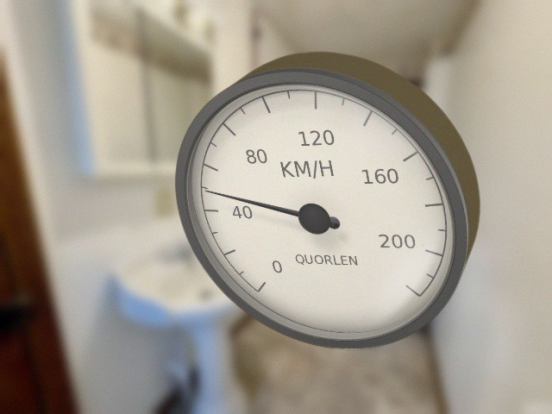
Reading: value=50 unit=km/h
